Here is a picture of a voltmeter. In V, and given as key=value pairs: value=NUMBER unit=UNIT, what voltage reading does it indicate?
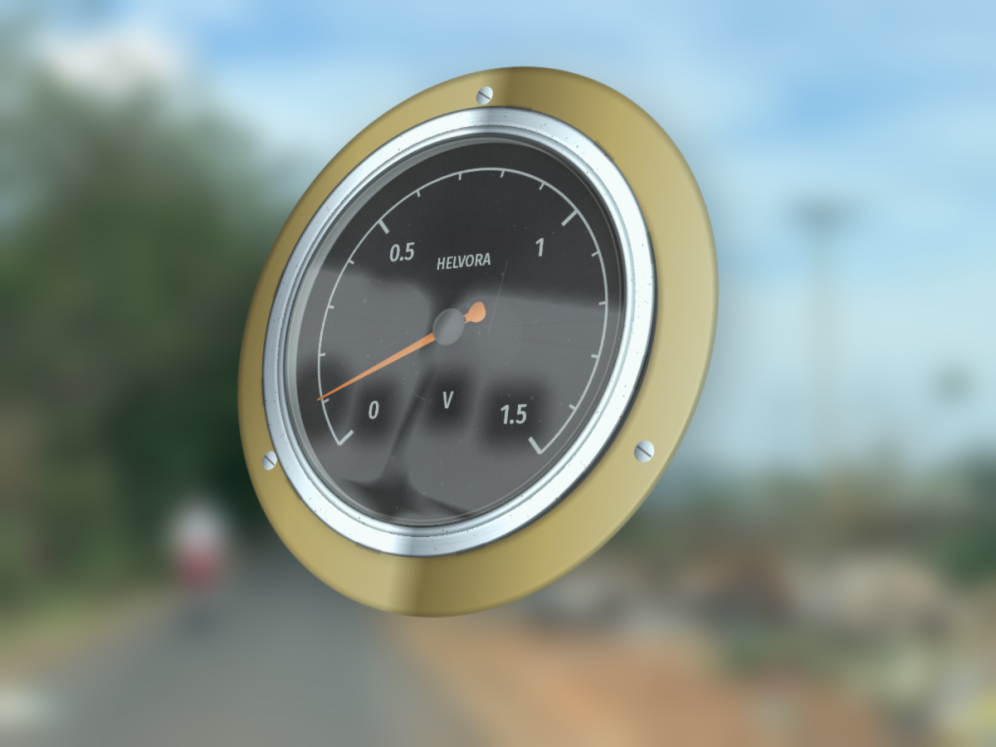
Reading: value=0.1 unit=V
